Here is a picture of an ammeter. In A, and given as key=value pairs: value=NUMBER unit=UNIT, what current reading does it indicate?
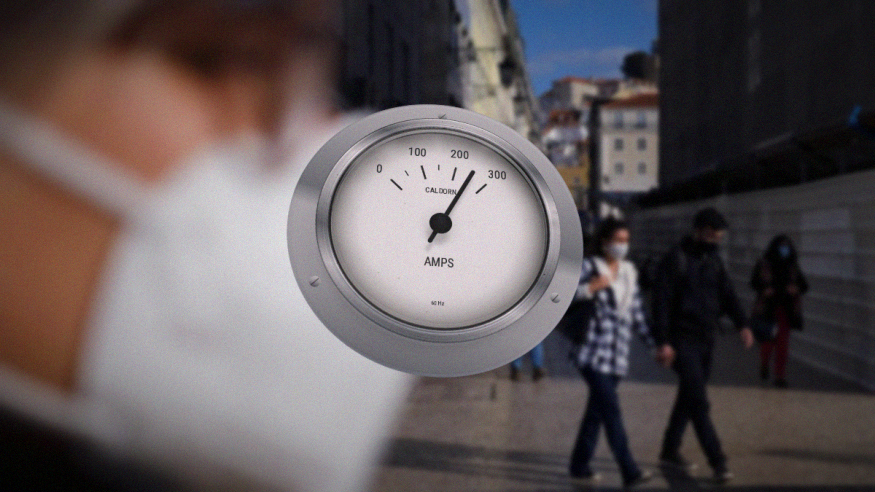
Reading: value=250 unit=A
